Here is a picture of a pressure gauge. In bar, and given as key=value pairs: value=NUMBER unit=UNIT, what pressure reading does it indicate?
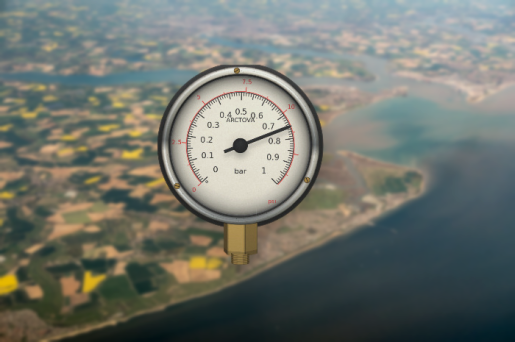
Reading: value=0.75 unit=bar
